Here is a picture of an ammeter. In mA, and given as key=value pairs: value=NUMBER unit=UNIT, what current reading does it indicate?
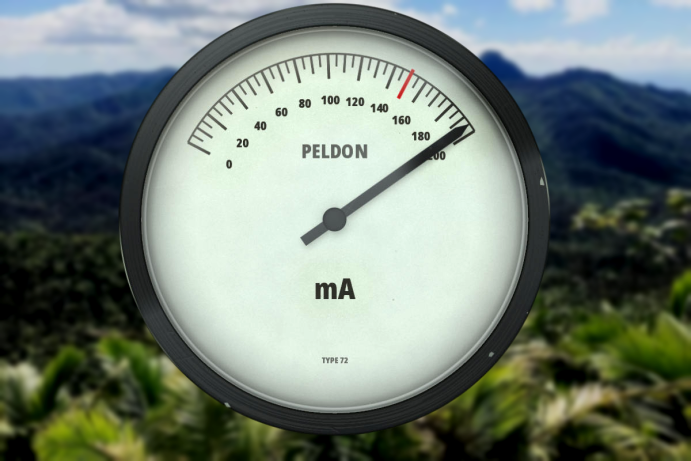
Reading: value=195 unit=mA
